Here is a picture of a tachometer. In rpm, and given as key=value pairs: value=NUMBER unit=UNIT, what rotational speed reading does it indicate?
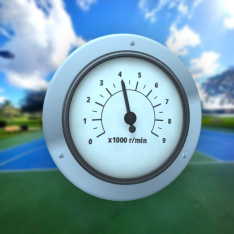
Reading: value=4000 unit=rpm
